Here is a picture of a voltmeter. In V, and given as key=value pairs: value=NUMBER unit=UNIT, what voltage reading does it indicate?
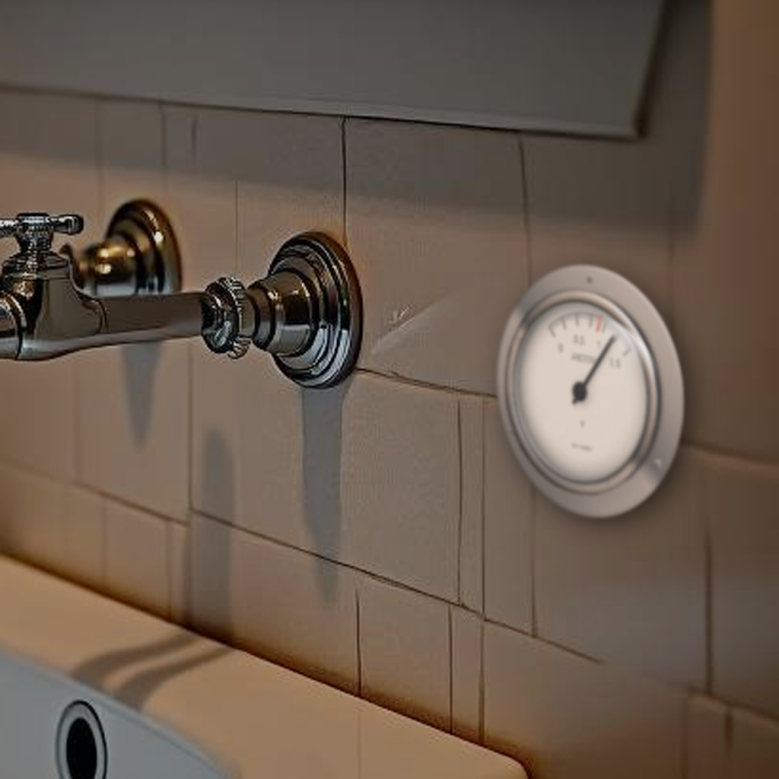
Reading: value=1.25 unit=V
